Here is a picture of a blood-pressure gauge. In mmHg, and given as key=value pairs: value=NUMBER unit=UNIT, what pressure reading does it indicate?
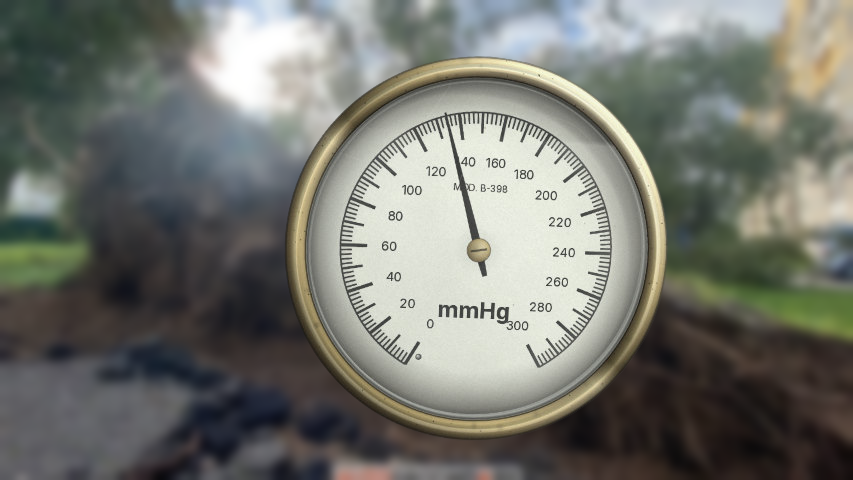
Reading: value=134 unit=mmHg
